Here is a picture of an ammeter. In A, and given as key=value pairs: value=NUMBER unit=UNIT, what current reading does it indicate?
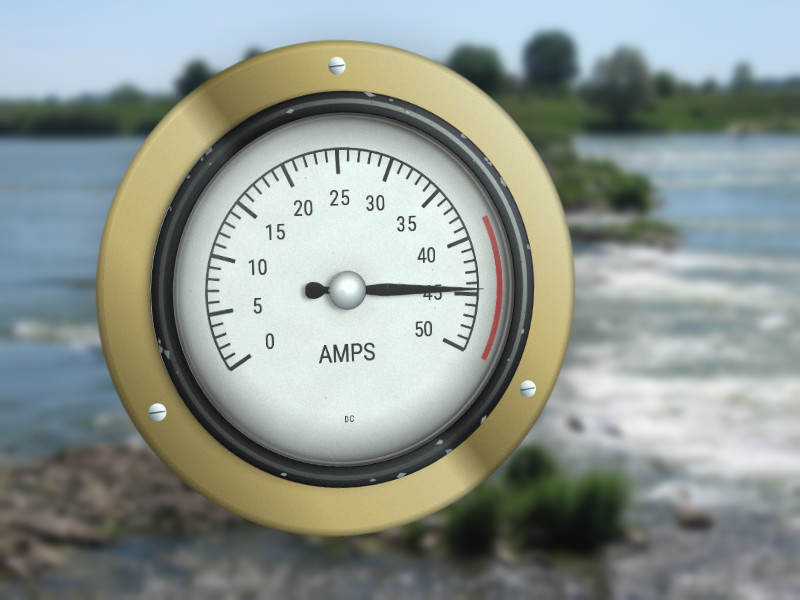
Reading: value=44.5 unit=A
